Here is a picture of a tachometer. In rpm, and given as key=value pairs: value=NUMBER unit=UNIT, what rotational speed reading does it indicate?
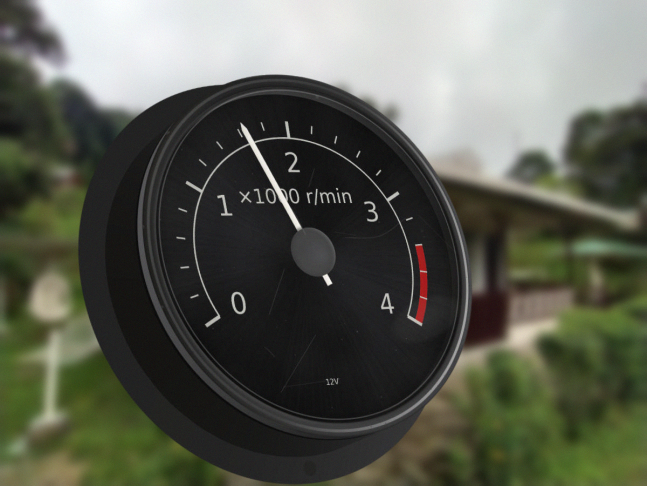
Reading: value=1600 unit=rpm
